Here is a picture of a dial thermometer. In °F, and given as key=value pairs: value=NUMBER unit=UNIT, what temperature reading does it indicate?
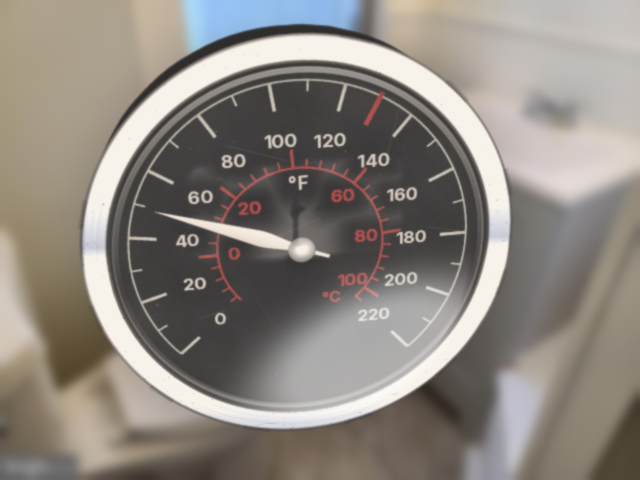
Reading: value=50 unit=°F
